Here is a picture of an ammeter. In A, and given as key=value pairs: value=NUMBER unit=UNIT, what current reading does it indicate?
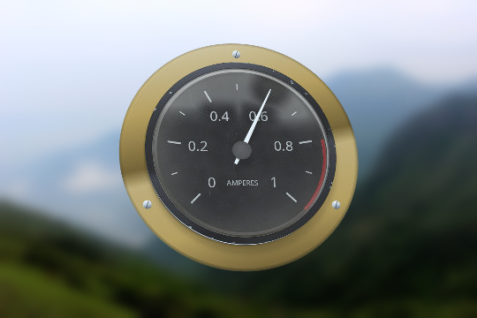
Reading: value=0.6 unit=A
